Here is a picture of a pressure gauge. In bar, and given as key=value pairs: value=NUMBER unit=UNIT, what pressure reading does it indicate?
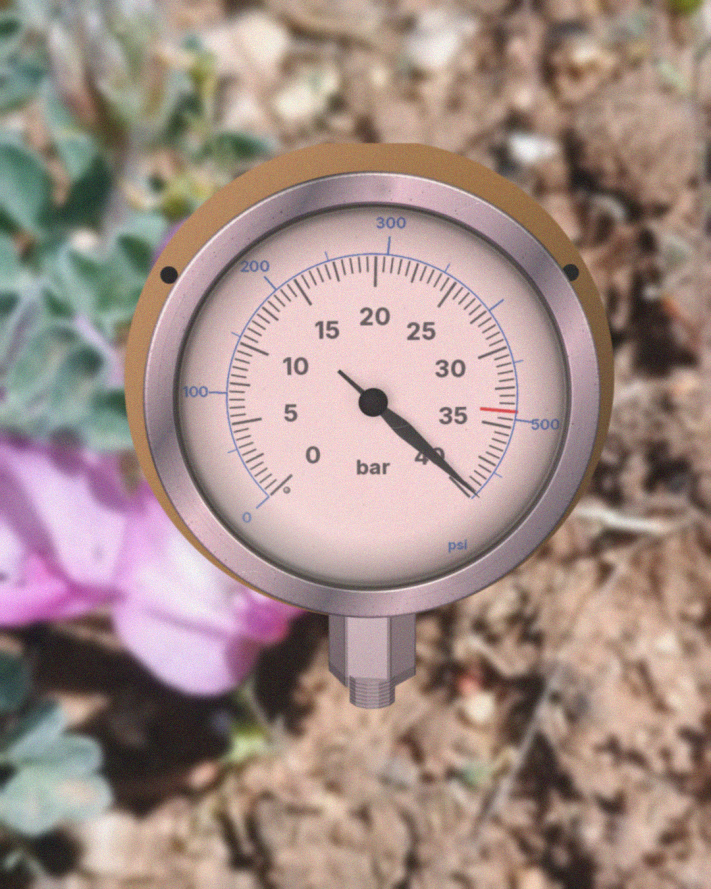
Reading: value=39.5 unit=bar
